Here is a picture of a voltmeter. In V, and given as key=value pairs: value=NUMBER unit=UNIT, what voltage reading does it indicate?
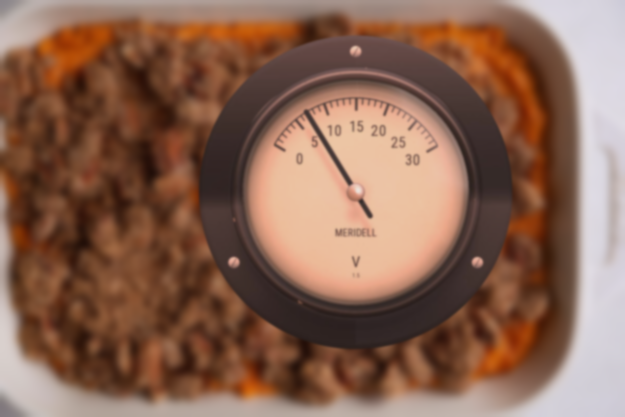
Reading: value=7 unit=V
